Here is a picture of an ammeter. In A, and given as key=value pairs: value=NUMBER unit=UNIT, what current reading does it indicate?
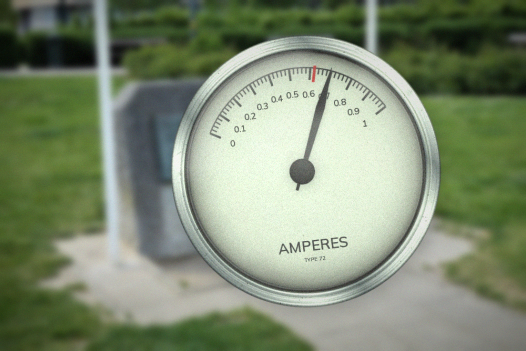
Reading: value=0.7 unit=A
